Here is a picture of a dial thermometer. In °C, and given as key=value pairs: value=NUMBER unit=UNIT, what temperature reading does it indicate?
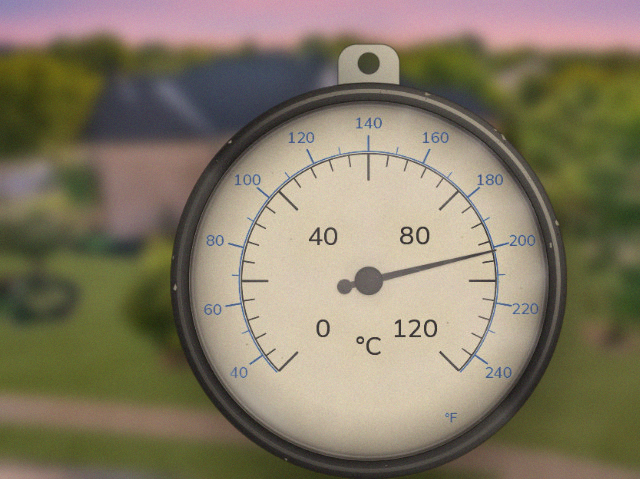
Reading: value=94 unit=°C
